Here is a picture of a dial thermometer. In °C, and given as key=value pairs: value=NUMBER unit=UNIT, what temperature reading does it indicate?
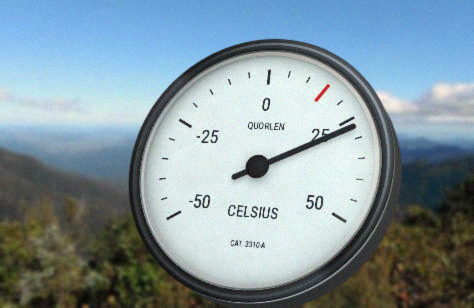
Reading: value=27.5 unit=°C
